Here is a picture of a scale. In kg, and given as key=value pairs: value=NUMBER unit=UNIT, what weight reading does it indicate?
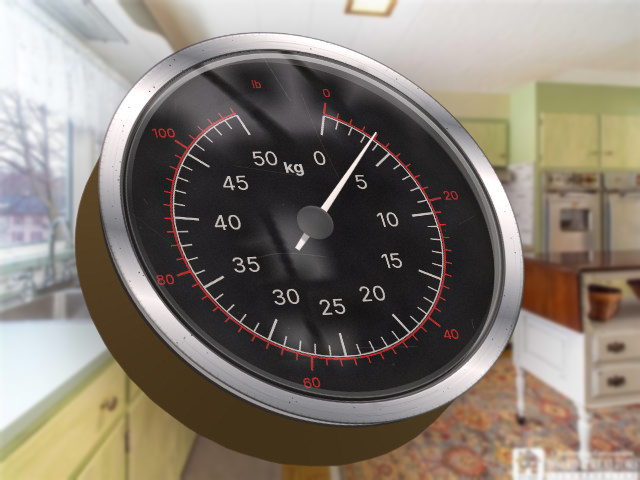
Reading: value=3.5 unit=kg
